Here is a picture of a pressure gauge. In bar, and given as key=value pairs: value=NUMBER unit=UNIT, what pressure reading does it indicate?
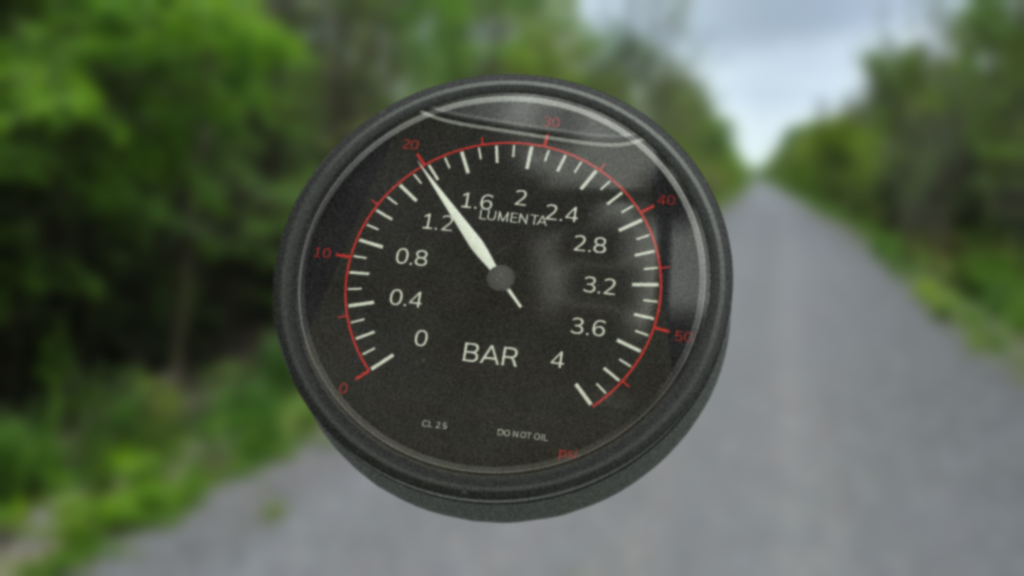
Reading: value=1.35 unit=bar
